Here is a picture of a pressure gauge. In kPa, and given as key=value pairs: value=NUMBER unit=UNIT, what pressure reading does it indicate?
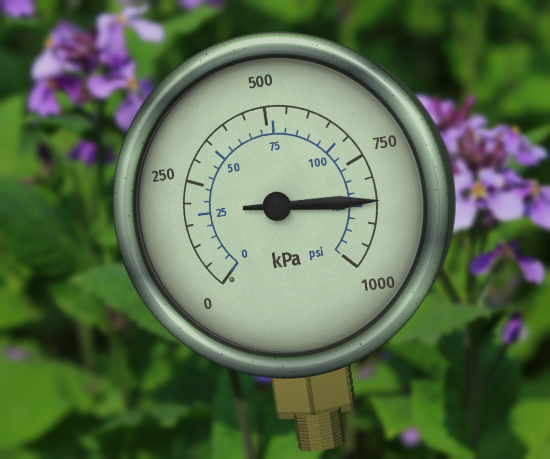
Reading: value=850 unit=kPa
